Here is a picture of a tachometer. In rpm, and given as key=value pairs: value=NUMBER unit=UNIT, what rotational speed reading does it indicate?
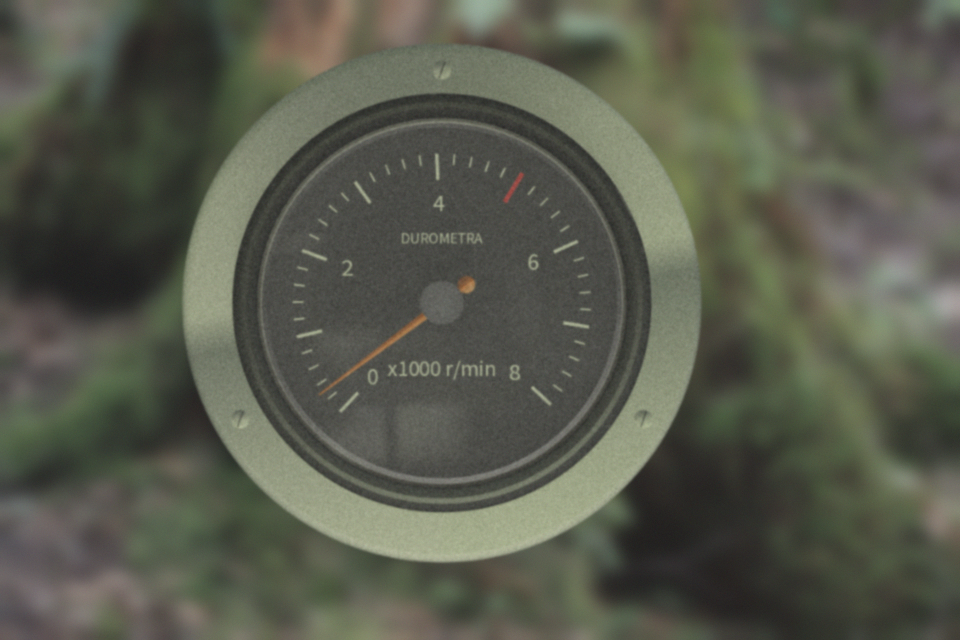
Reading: value=300 unit=rpm
